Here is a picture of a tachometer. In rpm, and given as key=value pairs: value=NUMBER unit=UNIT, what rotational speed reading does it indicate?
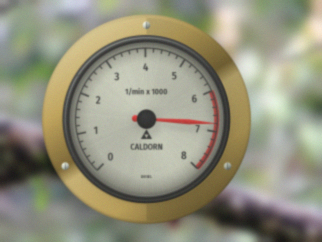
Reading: value=6800 unit=rpm
